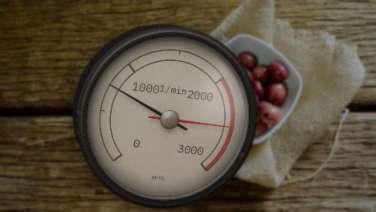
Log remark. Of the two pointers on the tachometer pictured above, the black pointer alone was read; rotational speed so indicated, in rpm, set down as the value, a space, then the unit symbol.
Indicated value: 750 rpm
